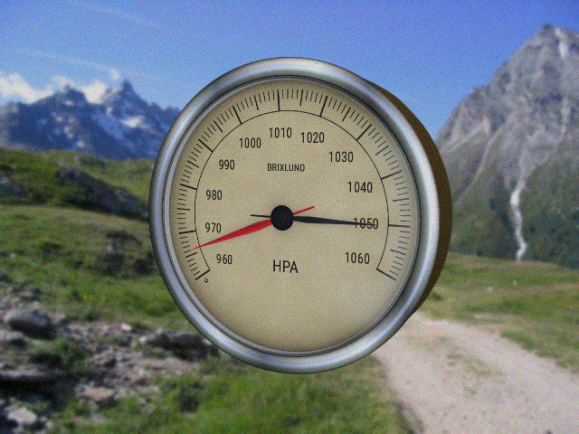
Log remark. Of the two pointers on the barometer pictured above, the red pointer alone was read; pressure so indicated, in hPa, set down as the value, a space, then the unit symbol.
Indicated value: 966 hPa
